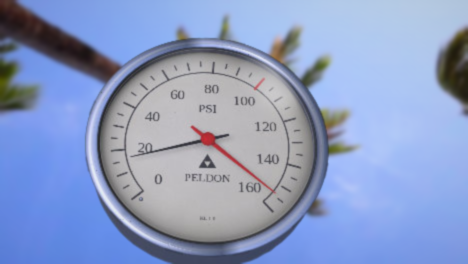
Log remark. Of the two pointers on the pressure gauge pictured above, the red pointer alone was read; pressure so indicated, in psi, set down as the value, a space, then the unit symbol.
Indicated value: 155 psi
